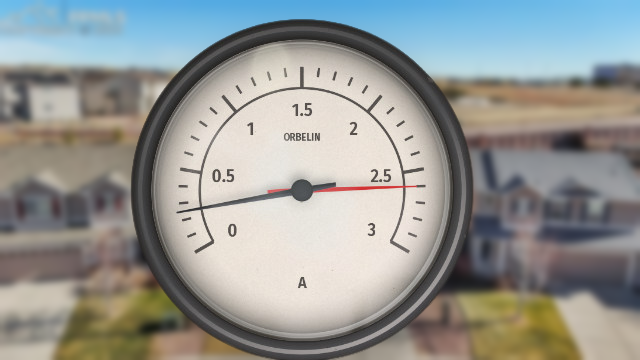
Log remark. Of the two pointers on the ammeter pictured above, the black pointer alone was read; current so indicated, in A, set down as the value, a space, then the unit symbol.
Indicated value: 0.25 A
